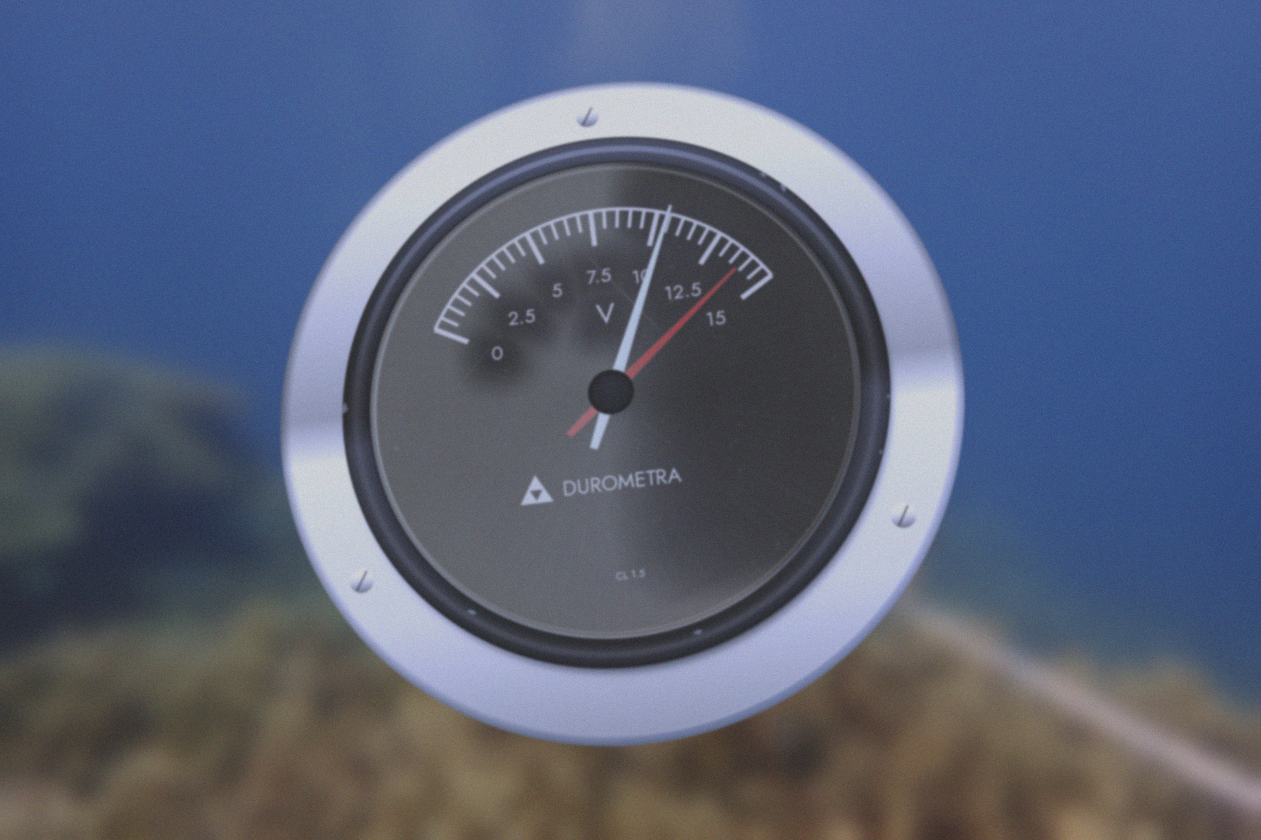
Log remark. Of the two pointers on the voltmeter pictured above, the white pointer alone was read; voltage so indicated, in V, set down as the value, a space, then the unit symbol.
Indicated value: 10.5 V
